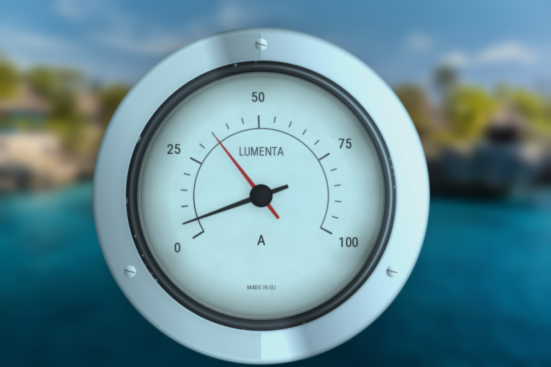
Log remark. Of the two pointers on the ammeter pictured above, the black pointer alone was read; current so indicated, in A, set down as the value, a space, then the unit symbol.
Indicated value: 5 A
